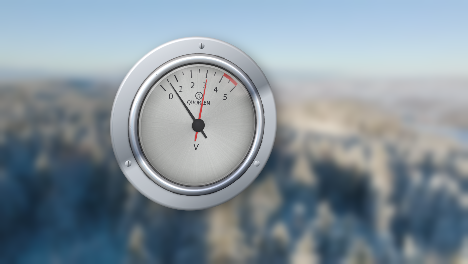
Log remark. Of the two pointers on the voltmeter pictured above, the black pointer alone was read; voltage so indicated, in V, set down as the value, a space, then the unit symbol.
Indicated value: 0.5 V
